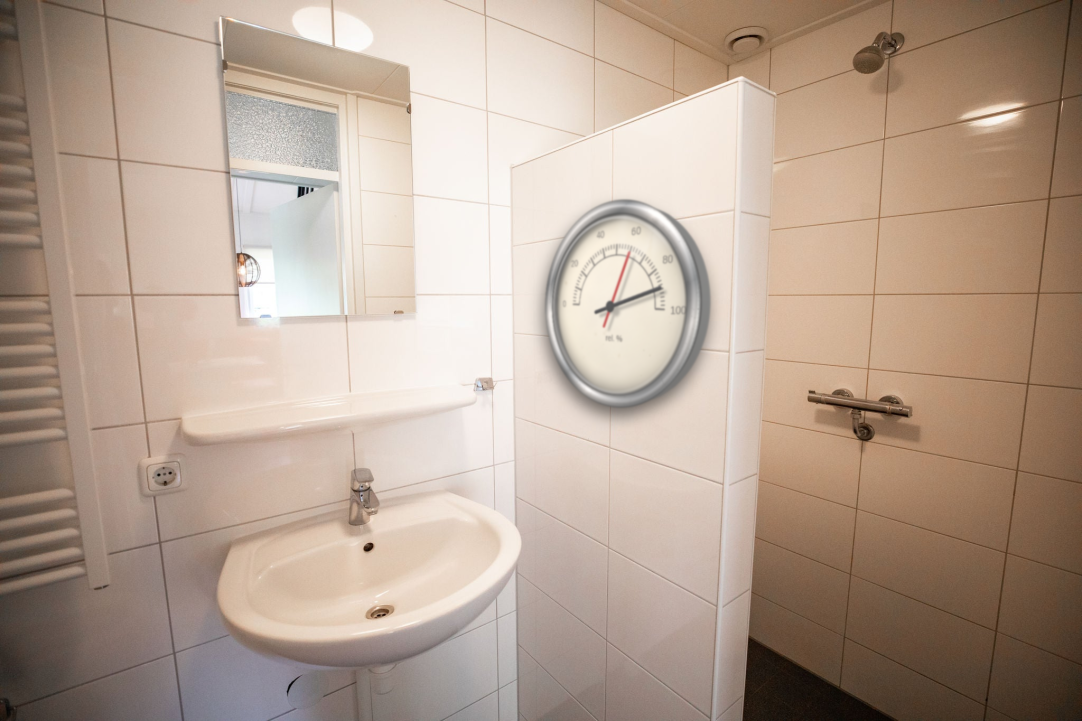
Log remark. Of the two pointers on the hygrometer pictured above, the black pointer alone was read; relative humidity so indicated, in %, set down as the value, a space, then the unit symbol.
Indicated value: 90 %
